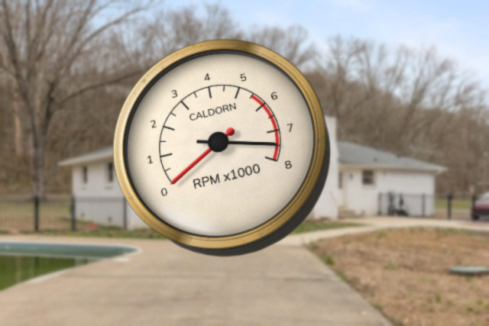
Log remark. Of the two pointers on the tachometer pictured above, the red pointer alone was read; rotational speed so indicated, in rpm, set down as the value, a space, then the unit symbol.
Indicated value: 0 rpm
